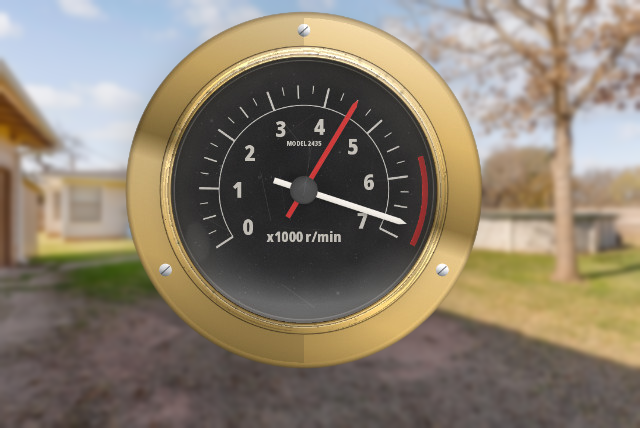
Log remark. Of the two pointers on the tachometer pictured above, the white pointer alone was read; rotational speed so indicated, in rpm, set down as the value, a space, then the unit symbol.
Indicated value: 6750 rpm
